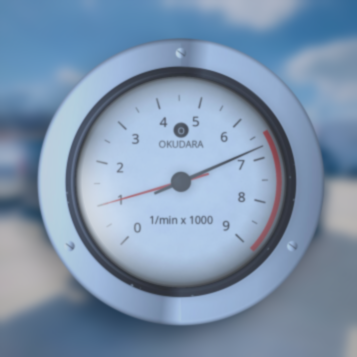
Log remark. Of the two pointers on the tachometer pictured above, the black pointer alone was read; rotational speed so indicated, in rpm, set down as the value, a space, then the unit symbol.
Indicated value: 6750 rpm
